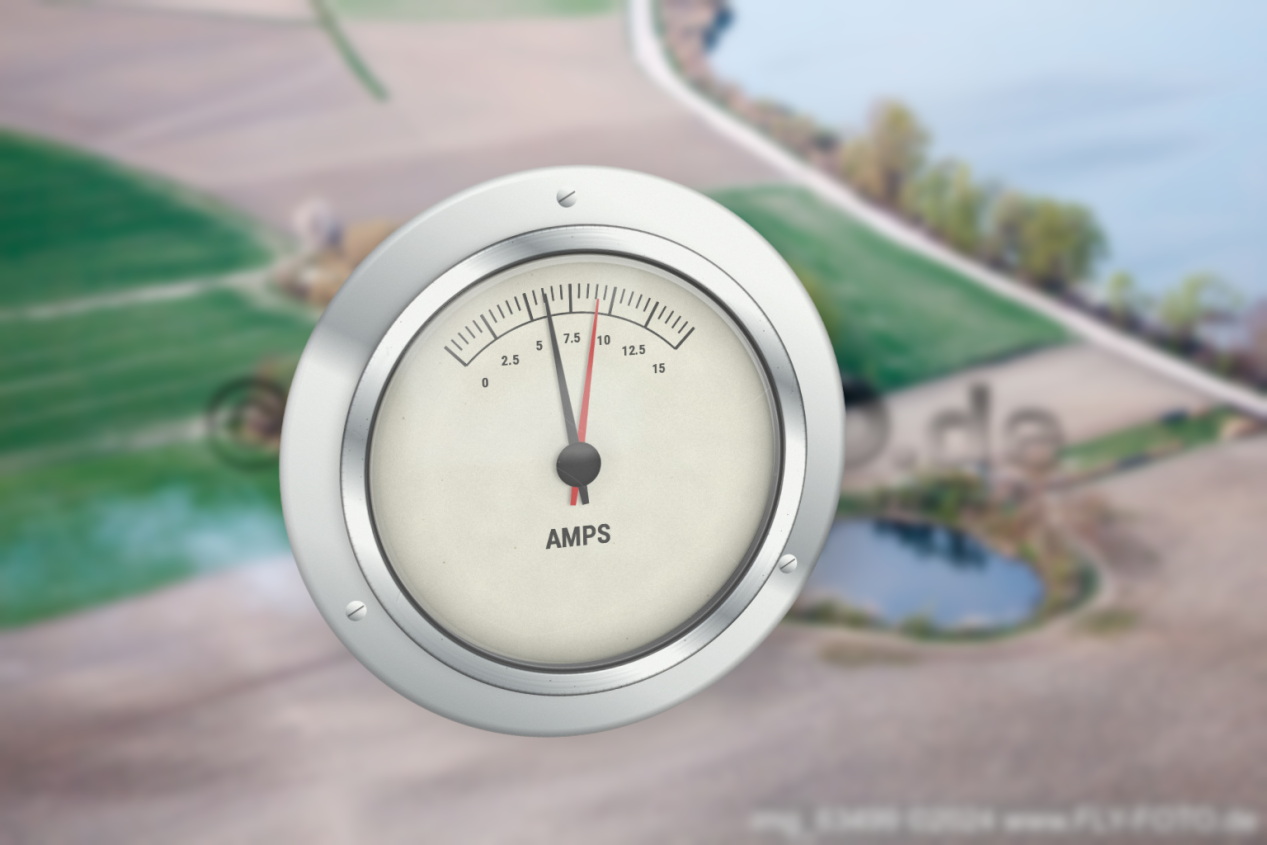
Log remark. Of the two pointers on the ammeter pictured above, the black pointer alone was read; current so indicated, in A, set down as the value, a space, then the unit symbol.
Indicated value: 6 A
